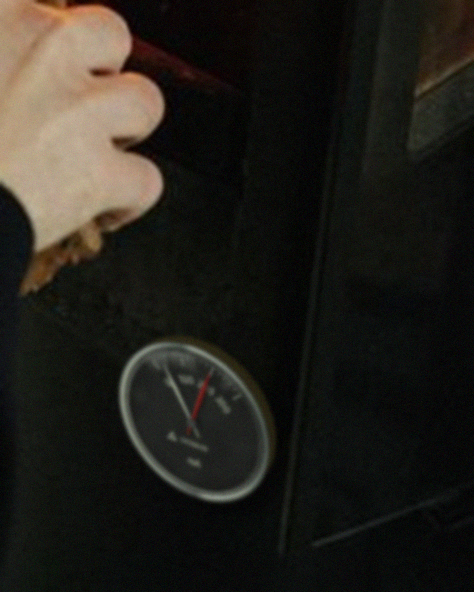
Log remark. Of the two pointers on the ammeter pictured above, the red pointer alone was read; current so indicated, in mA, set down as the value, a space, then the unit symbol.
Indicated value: 200 mA
